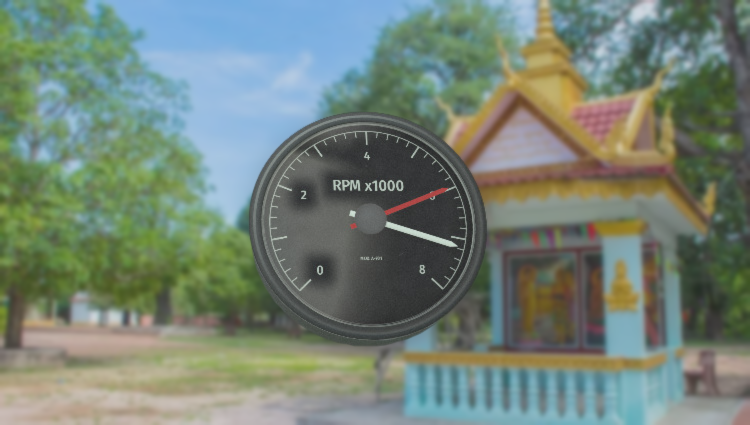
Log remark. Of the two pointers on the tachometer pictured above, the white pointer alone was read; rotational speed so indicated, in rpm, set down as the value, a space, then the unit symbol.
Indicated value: 7200 rpm
